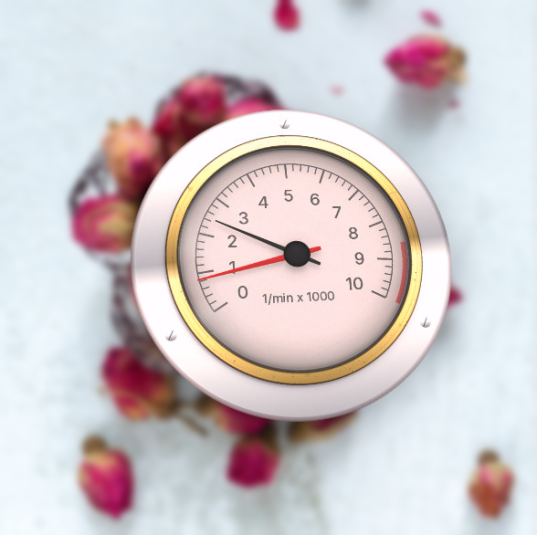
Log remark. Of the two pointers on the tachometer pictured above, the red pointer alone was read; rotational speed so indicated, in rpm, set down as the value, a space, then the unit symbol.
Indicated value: 800 rpm
